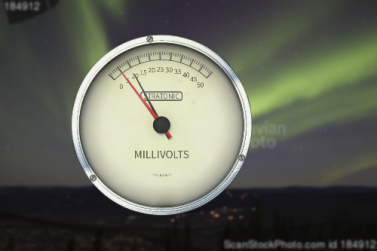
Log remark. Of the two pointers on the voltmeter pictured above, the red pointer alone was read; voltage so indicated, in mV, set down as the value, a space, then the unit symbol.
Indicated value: 5 mV
